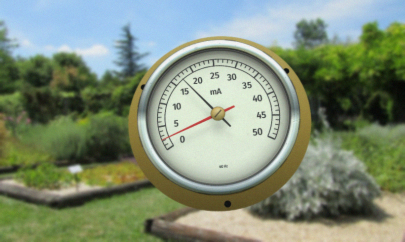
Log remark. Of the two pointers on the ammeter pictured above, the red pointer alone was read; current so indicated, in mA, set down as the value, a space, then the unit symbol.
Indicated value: 2 mA
